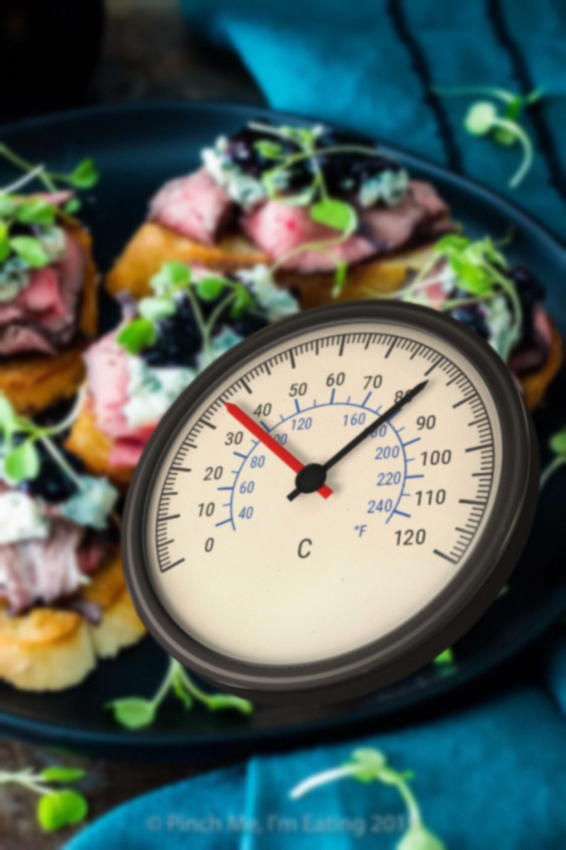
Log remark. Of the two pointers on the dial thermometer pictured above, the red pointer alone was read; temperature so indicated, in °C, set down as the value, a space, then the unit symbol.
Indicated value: 35 °C
